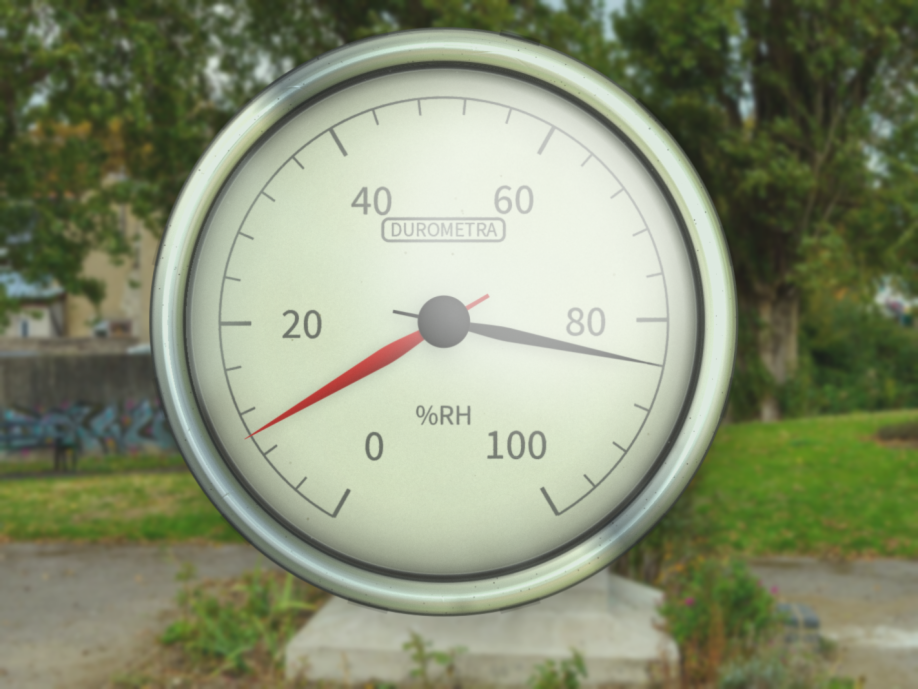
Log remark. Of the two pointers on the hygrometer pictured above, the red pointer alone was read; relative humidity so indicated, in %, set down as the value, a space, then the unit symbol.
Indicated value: 10 %
